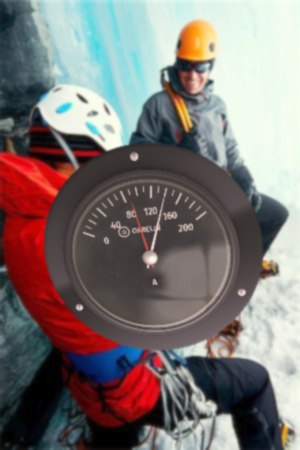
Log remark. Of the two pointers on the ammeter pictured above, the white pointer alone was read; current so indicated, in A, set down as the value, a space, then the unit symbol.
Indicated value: 140 A
